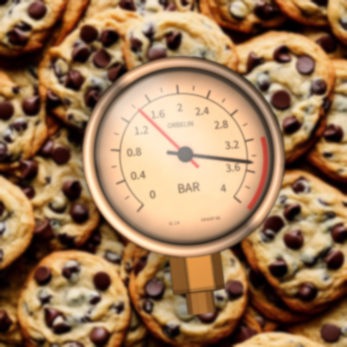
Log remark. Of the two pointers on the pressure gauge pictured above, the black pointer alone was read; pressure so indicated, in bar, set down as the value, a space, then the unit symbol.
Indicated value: 3.5 bar
